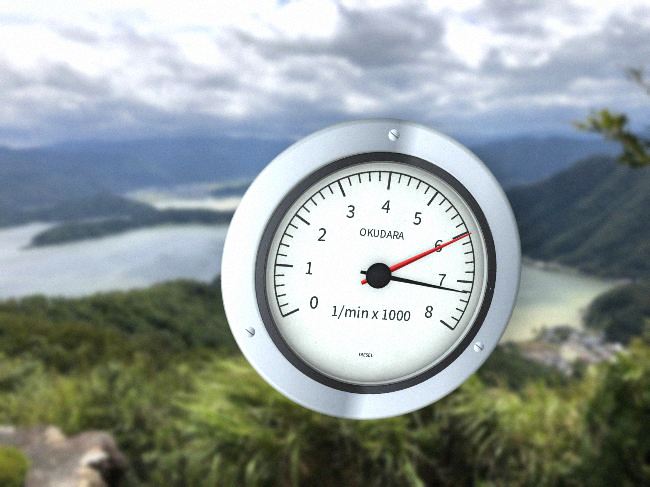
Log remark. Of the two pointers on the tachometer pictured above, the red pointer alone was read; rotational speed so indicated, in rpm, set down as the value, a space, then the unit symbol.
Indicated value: 6000 rpm
